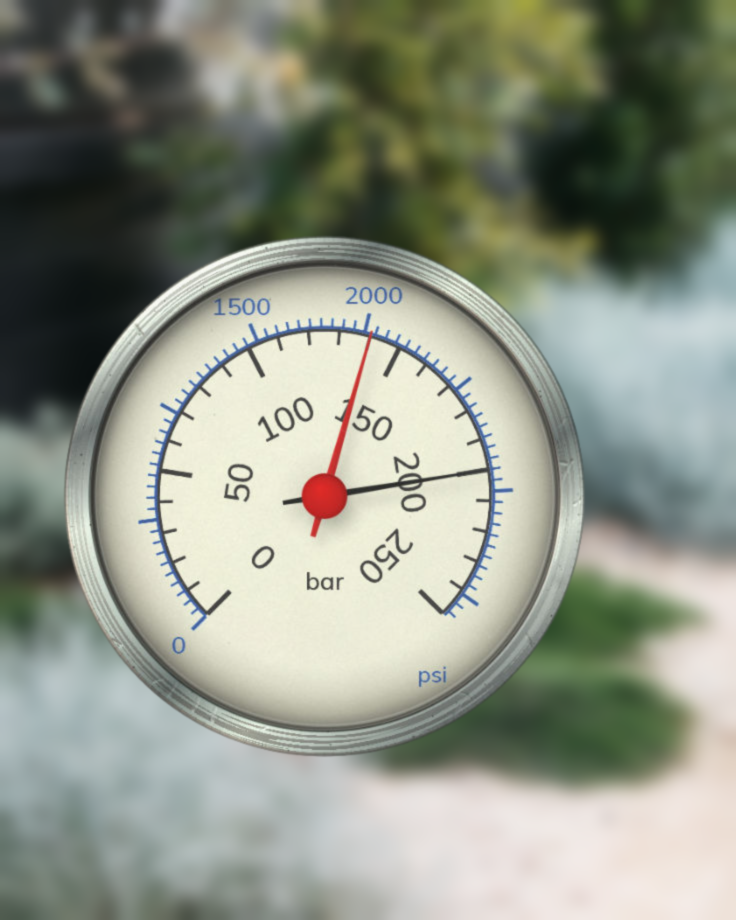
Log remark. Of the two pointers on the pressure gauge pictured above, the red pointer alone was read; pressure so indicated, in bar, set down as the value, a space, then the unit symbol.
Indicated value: 140 bar
